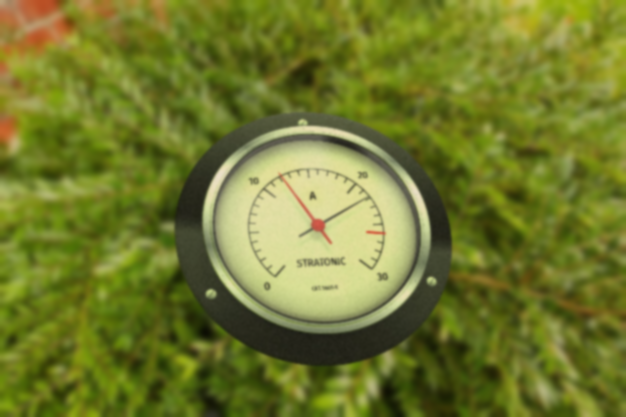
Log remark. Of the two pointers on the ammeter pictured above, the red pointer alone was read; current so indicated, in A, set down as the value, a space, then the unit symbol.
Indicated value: 12 A
